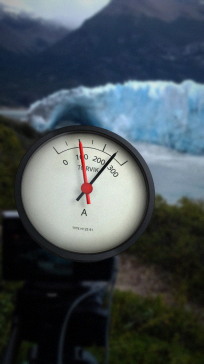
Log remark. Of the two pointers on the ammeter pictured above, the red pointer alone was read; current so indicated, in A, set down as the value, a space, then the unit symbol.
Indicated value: 100 A
